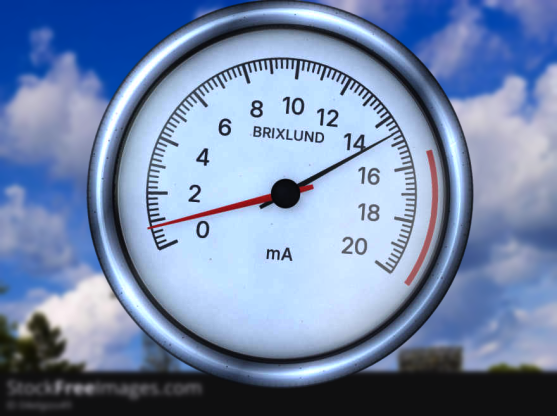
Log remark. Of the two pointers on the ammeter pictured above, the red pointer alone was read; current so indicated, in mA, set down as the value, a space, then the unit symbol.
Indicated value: 0.8 mA
